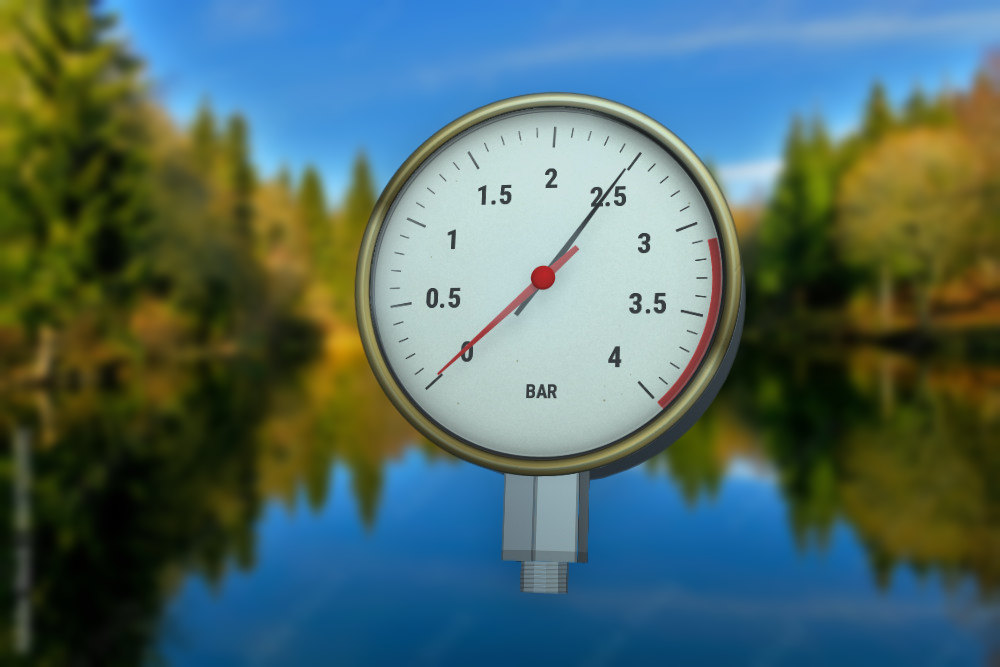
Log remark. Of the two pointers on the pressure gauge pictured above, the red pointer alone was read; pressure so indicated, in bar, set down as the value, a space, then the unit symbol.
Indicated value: 0 bar
